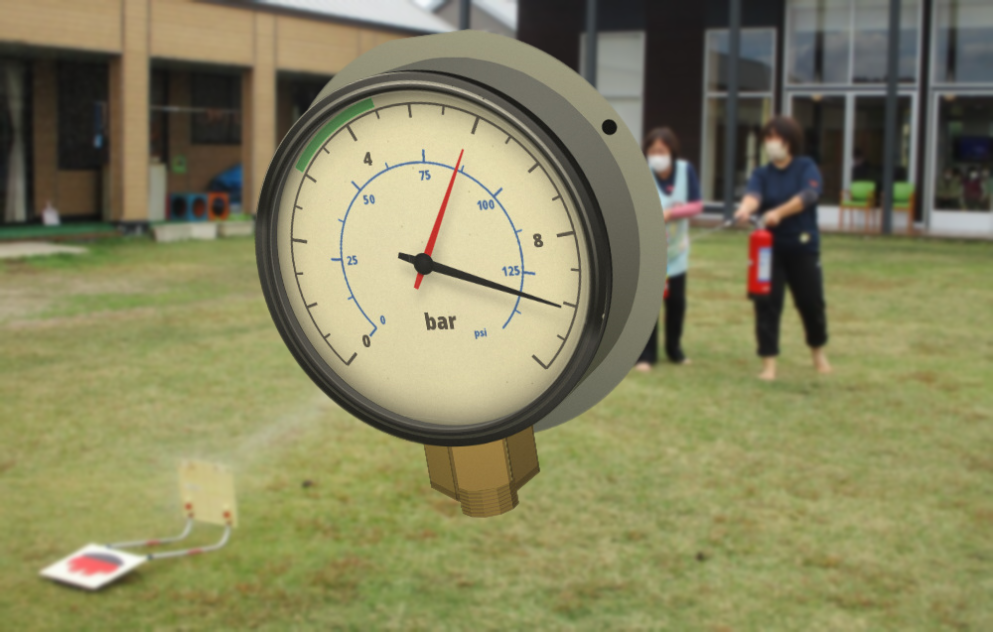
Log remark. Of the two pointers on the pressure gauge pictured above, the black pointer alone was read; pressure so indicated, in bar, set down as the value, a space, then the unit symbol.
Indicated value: 9 bar
